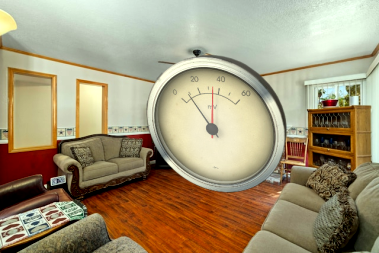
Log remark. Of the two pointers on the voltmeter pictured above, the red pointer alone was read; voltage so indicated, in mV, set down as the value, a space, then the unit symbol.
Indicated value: 35 mV
